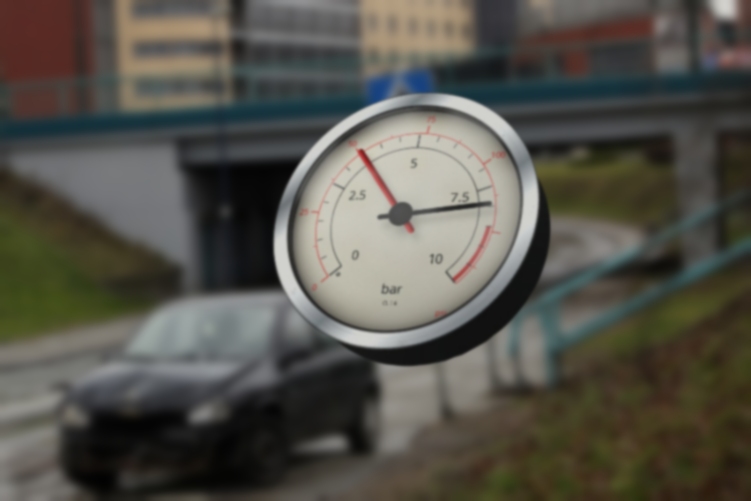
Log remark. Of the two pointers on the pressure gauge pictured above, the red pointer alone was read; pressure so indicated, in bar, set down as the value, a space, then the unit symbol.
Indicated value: 3.5 bar
